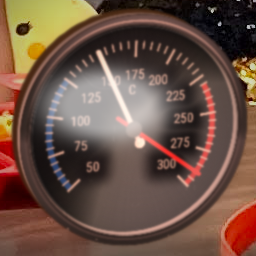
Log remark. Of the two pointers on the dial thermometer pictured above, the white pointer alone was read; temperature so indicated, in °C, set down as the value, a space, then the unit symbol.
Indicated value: 150 °C
